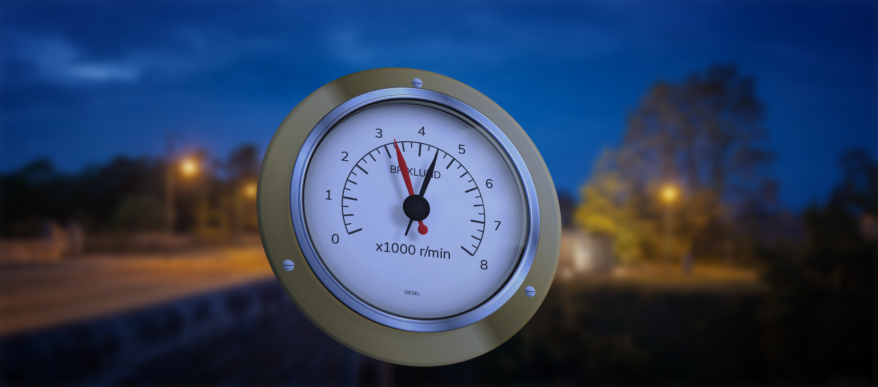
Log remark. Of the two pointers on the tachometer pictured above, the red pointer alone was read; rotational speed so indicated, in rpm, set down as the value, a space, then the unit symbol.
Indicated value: 3250 rpm
